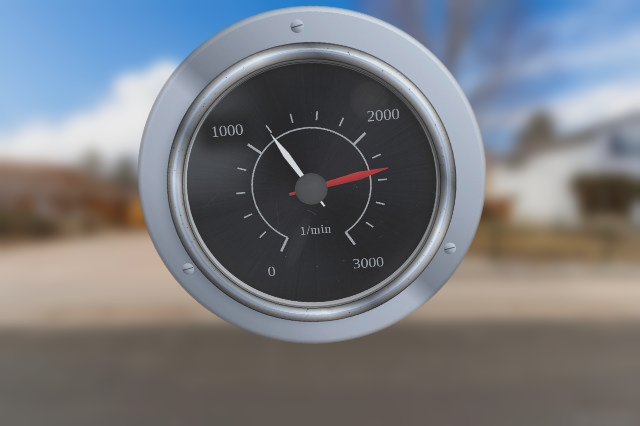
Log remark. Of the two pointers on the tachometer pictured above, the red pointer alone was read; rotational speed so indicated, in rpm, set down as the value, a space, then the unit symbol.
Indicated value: 2300 rpm
